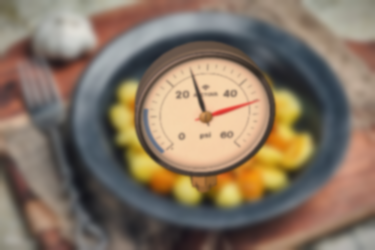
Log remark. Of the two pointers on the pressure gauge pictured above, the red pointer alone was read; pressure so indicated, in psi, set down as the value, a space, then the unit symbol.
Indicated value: 46 psi
